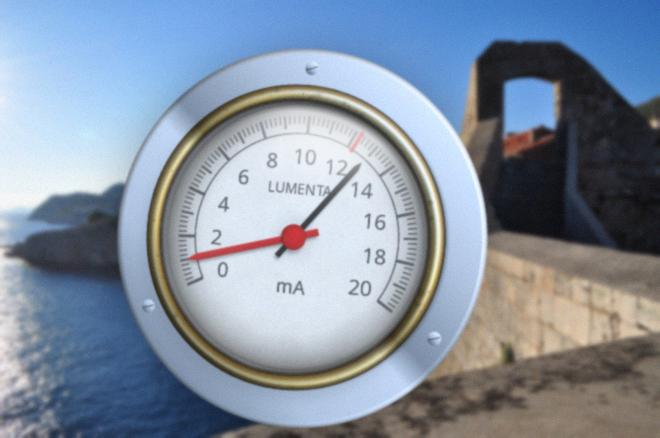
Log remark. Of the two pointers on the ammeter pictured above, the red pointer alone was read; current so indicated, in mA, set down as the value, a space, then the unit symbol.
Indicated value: 1 mA
